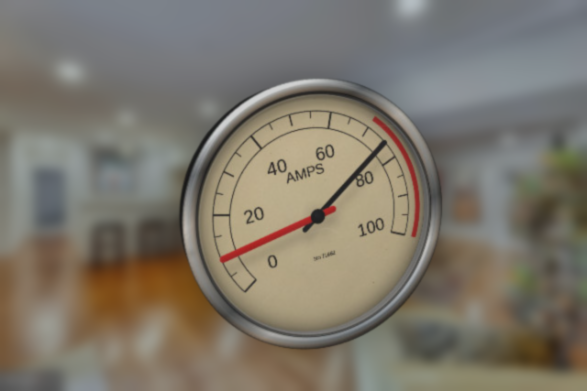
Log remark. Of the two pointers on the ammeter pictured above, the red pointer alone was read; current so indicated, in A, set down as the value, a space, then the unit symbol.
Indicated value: 10 A
